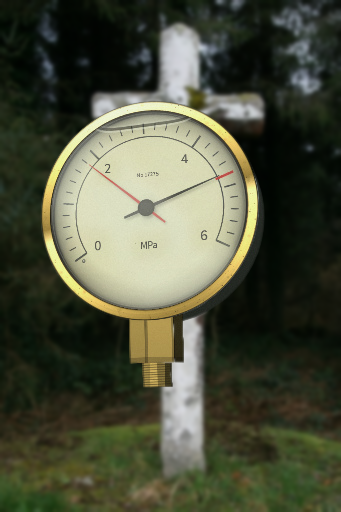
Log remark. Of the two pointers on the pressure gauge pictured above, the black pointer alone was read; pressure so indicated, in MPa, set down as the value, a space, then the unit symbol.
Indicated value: 4.8 MPa
